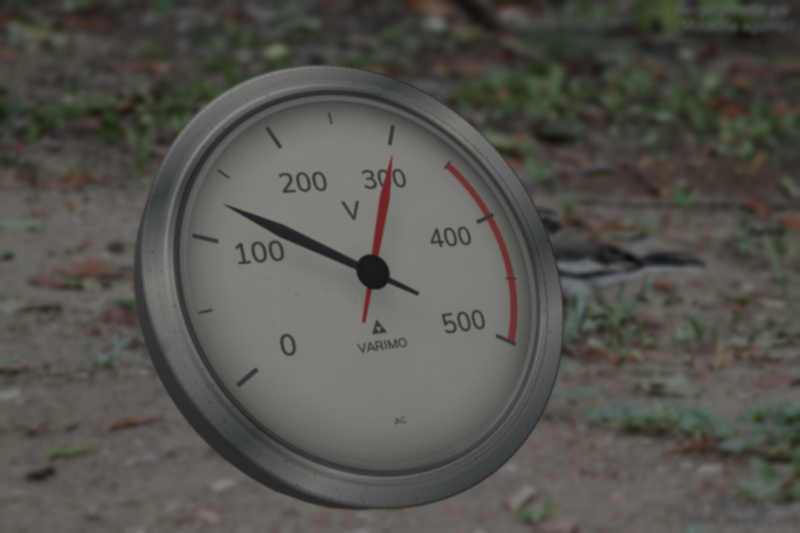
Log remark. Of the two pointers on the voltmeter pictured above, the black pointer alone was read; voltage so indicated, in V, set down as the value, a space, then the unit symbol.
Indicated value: 125 V
